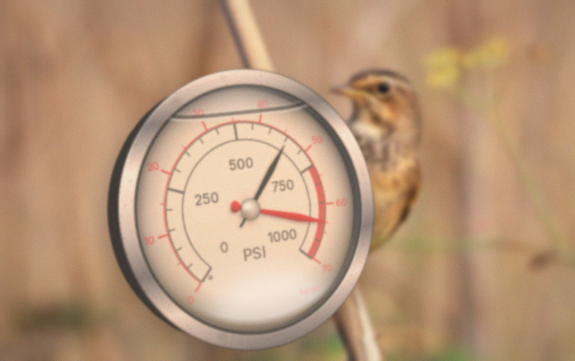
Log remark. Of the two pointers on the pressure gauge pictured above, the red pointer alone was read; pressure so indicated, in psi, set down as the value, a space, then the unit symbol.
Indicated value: 900 psi
